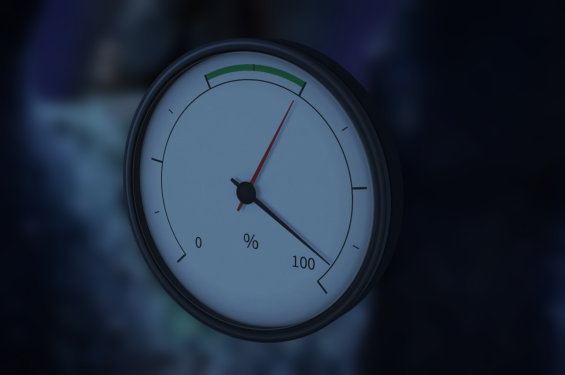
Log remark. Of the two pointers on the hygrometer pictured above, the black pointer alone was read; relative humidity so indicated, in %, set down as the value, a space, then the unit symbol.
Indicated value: 95 %
